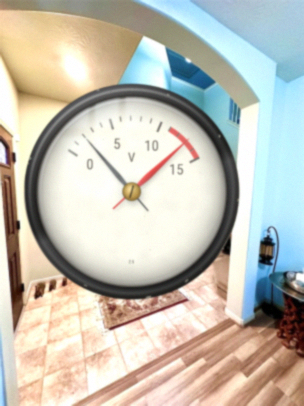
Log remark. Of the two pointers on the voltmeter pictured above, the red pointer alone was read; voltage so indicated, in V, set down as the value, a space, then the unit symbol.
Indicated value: 13 V
